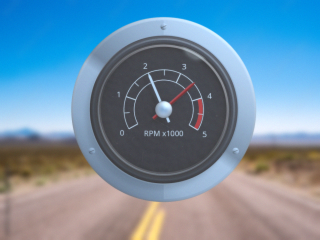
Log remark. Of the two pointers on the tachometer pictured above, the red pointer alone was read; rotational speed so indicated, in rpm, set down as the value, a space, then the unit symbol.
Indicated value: 3500 rpm
